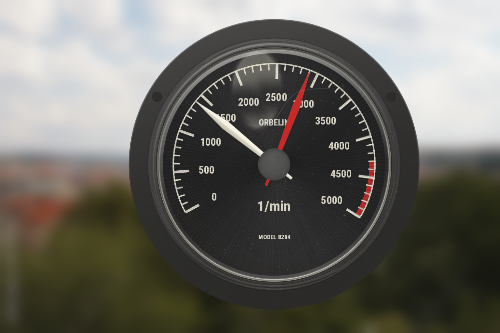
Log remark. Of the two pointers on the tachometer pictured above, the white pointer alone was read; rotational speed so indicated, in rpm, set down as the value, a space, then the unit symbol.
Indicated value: 1400 rpm
